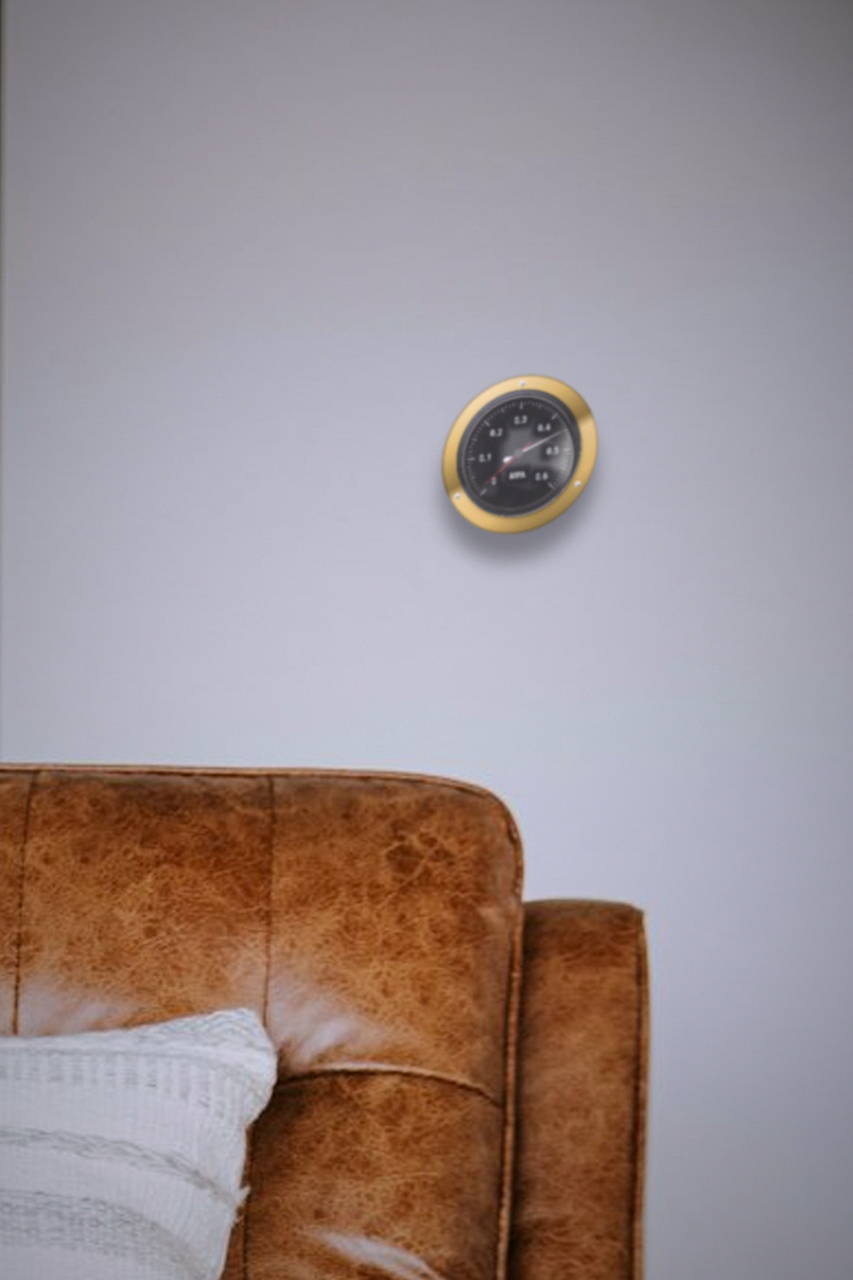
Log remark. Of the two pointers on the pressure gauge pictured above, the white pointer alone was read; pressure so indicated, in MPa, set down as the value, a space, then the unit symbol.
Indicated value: 0.45 MPa
